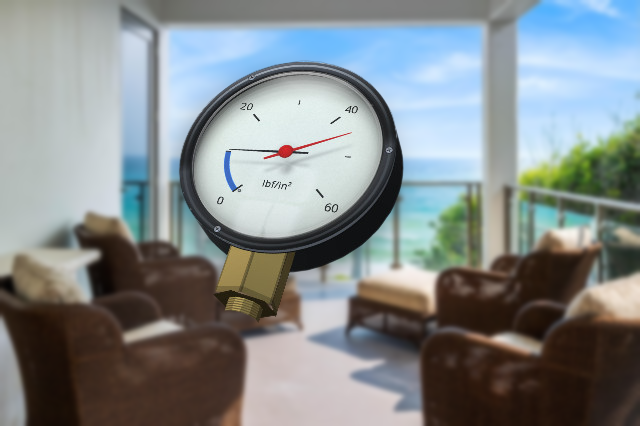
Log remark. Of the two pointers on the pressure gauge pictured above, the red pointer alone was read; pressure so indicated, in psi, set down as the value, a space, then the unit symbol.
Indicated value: 45 psi
